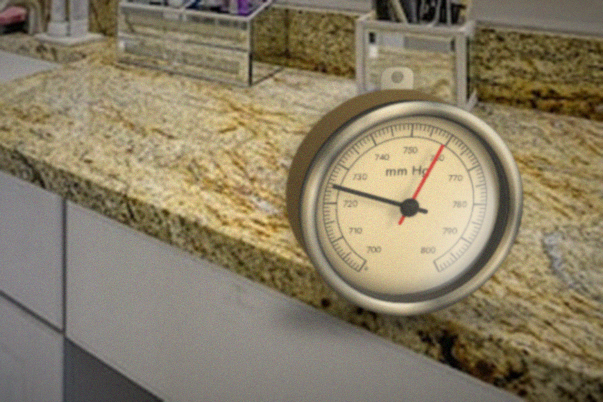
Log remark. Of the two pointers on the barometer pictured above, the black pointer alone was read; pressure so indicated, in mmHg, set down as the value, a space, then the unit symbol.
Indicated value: 725 mmHg
